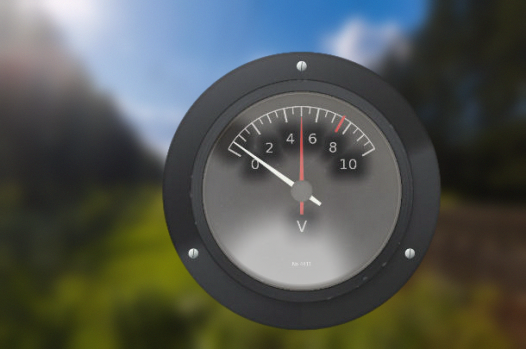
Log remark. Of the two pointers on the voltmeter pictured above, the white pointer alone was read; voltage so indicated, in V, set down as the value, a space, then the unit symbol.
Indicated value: 0.5 V
